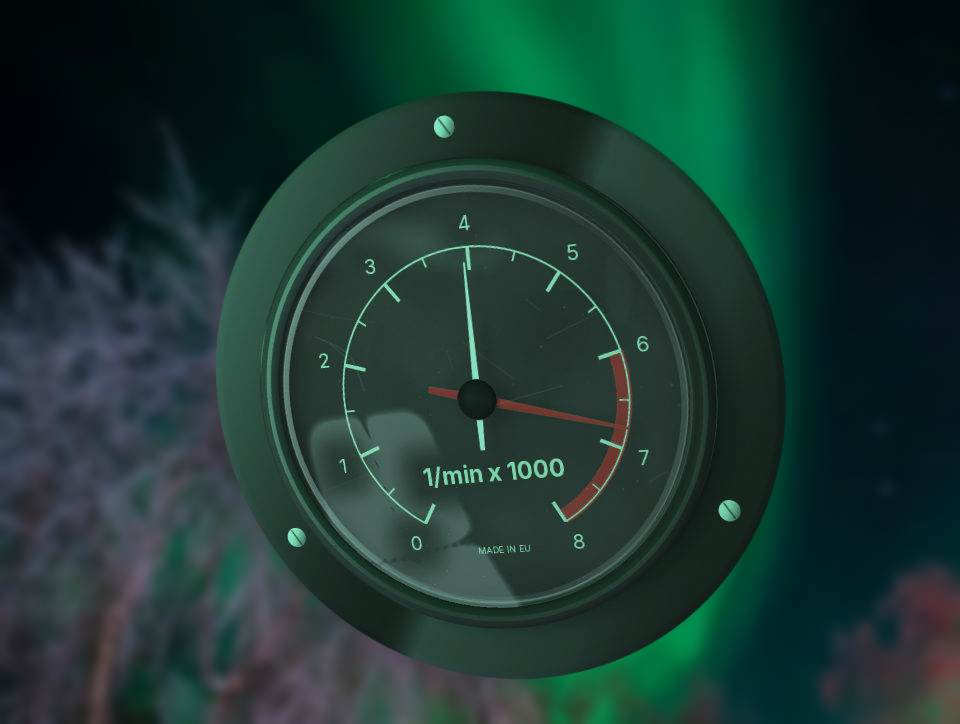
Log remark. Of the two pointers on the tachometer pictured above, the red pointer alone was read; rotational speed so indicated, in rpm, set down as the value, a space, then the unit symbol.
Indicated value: 6750 rpm
